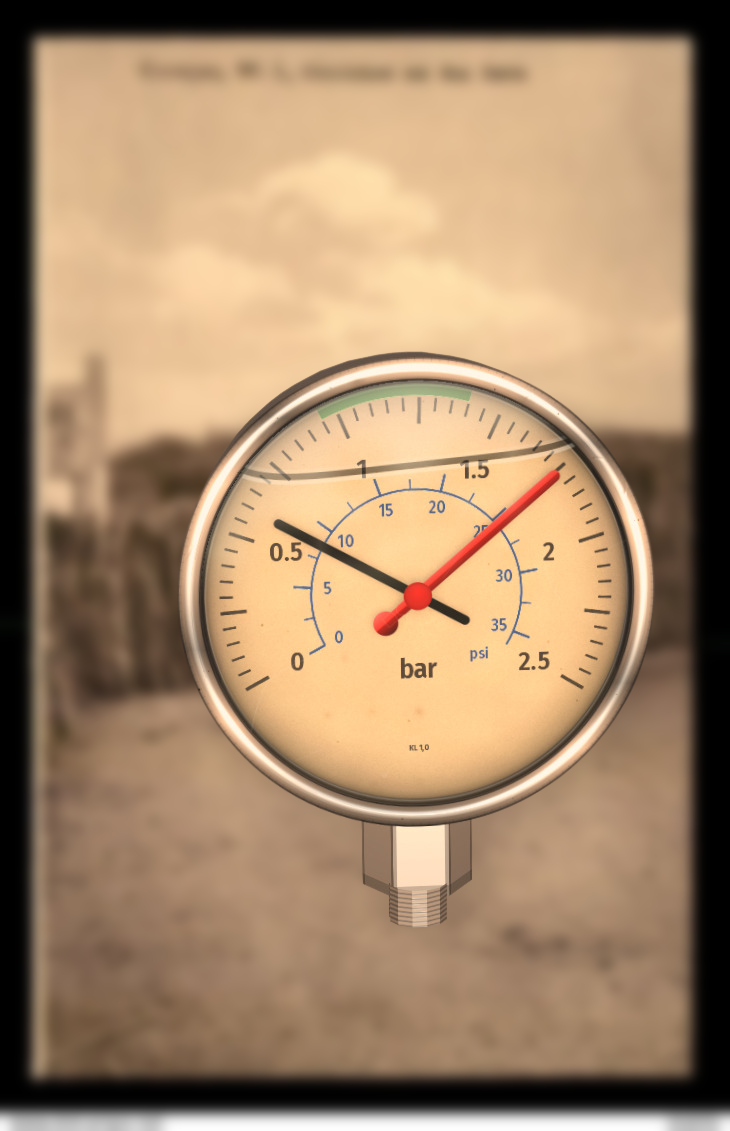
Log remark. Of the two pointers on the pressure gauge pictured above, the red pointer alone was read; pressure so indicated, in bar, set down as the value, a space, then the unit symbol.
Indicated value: 1.75 bar
